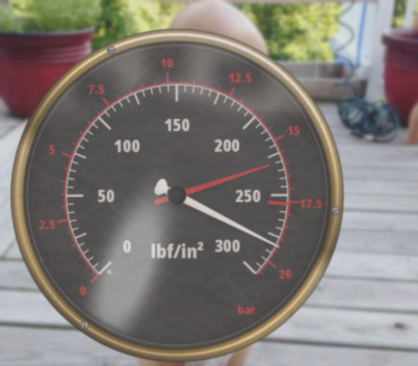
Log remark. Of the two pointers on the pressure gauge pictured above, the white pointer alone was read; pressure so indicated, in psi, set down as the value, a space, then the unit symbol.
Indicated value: 280 psi
